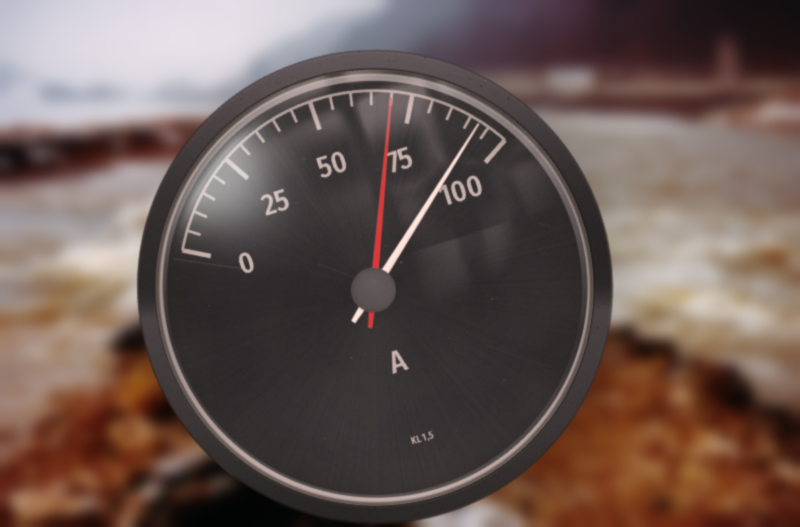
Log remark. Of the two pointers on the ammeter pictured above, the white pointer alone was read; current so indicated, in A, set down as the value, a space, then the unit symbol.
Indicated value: 92.5 A
